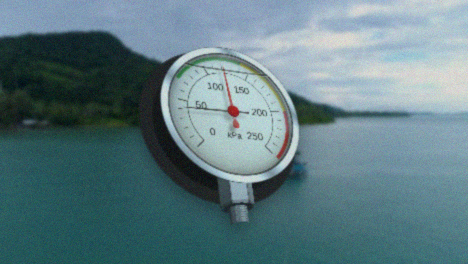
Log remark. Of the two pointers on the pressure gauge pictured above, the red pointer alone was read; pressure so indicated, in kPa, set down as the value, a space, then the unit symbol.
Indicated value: 120 kPa
